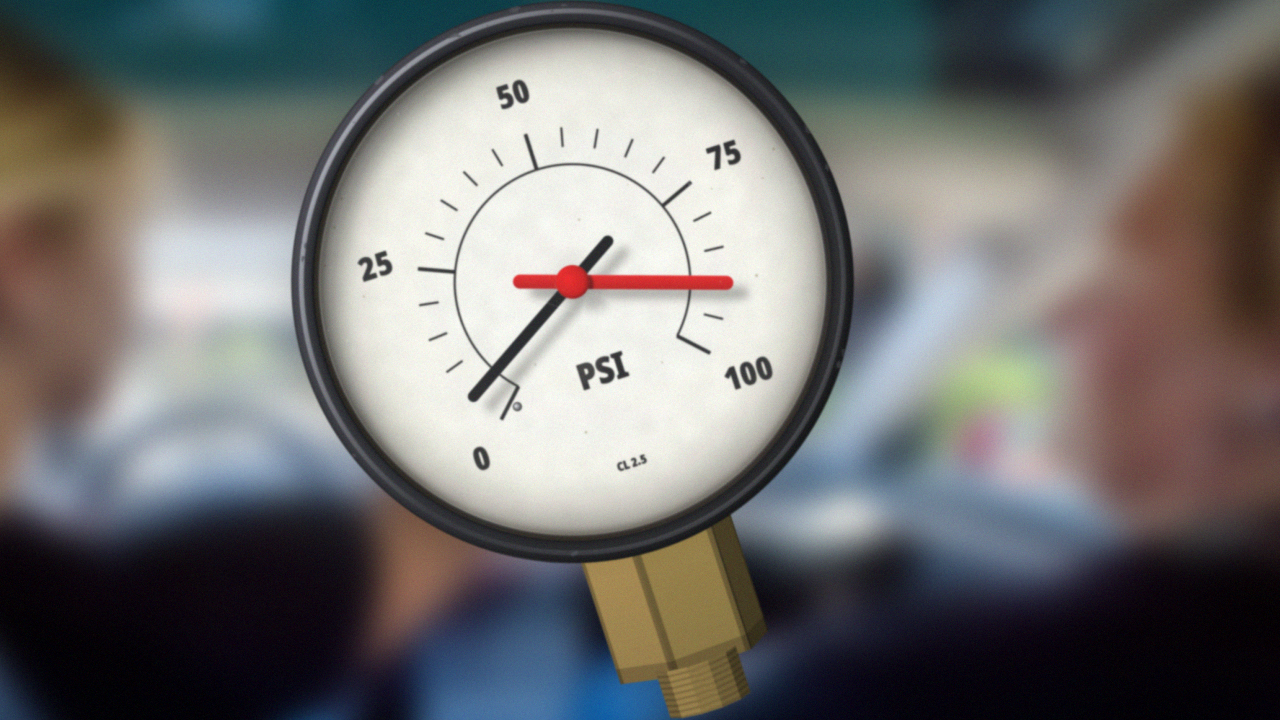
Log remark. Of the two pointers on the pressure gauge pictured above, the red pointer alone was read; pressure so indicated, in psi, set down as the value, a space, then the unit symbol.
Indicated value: 90 psi
